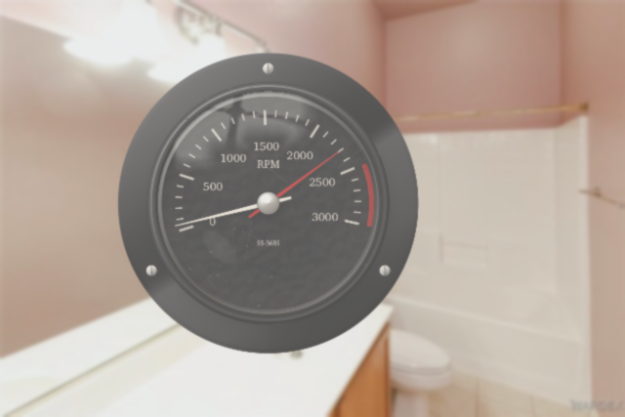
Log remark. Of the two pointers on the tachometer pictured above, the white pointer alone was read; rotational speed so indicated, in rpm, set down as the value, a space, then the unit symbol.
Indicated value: 50 rpm
